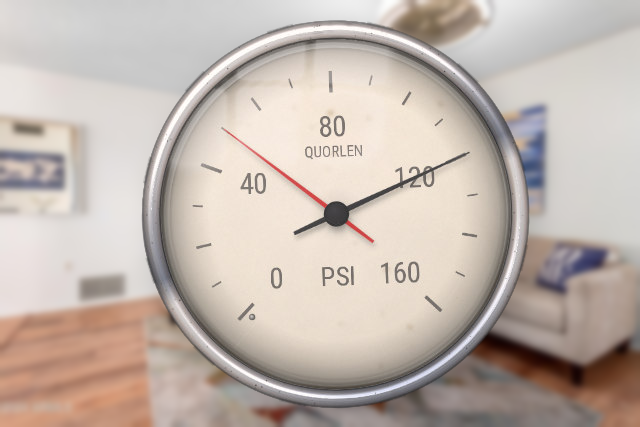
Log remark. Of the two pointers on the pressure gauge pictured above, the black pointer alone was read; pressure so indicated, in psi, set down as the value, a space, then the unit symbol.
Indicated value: 120 psi
